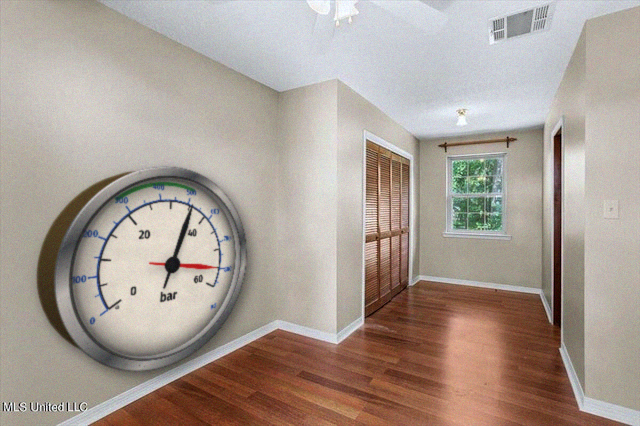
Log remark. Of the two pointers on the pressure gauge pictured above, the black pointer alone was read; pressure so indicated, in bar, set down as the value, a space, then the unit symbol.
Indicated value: 35 bar
